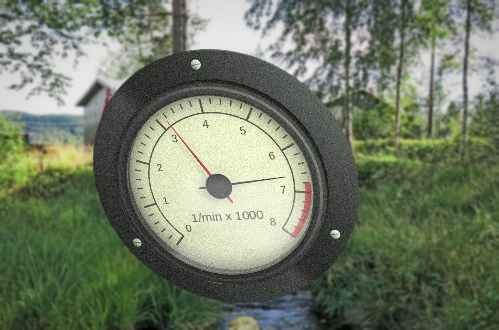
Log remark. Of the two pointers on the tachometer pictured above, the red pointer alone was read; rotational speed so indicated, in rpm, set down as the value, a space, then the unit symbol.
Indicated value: 3200 rpm
